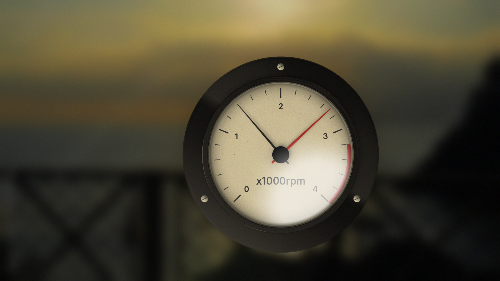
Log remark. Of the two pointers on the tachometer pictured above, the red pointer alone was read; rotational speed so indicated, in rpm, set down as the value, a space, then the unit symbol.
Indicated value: 2700 rpm
